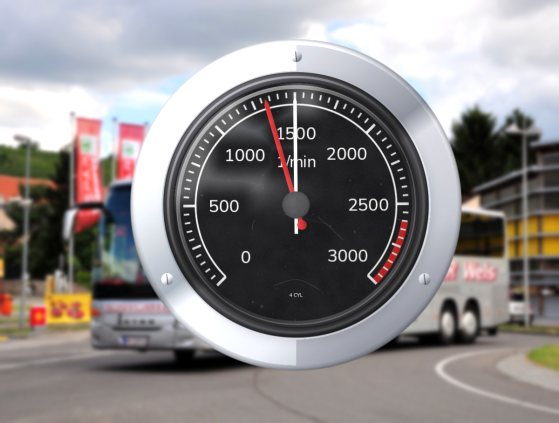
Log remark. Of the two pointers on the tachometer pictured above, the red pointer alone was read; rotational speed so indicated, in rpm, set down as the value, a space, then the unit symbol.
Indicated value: 1325 rpm
